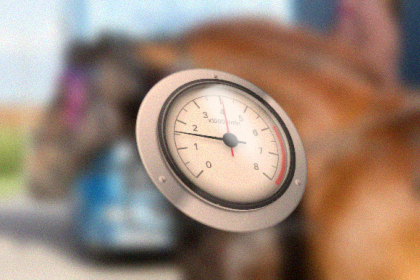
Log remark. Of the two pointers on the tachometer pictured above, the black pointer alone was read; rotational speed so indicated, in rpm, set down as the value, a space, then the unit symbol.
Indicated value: 1500 rpm
